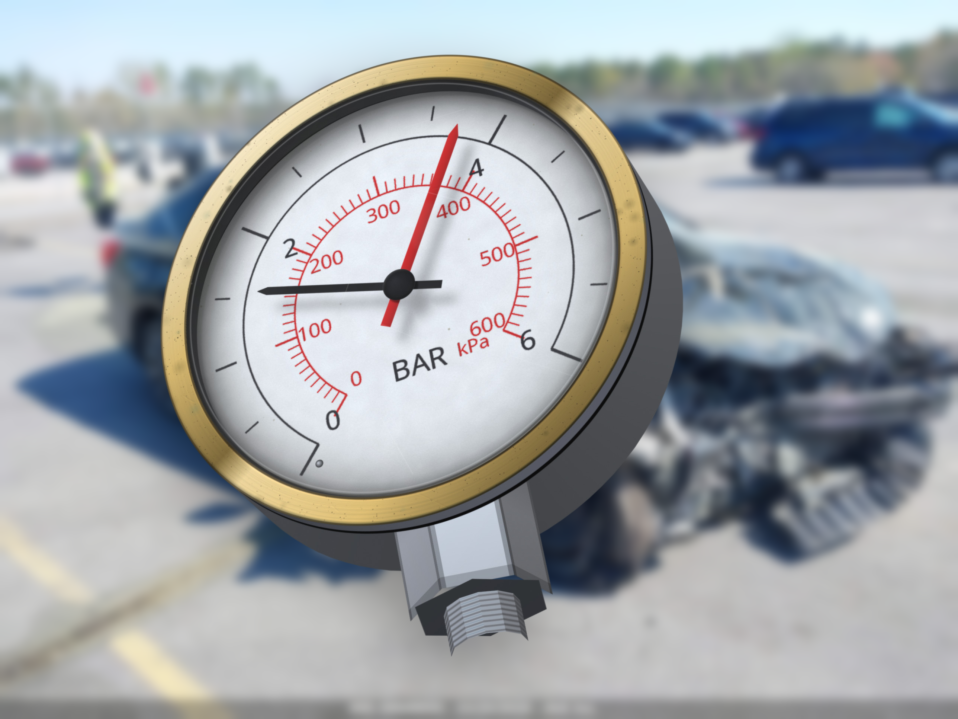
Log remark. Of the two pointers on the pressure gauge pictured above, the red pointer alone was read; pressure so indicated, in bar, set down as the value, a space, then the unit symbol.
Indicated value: 3.75 bar
